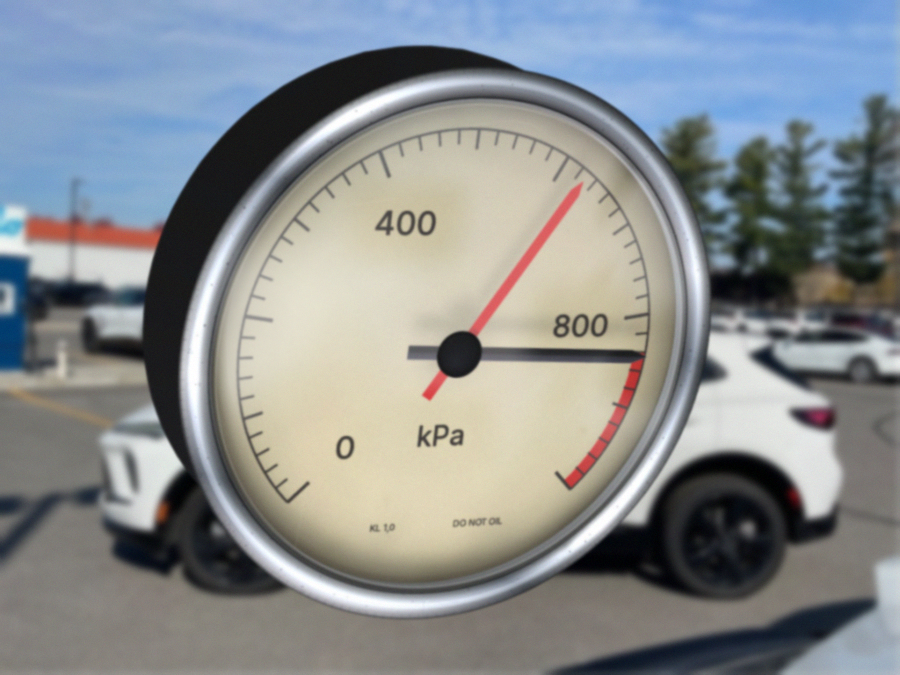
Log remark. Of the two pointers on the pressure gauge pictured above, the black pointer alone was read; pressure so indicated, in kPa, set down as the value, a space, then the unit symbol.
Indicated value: 840 kPa
